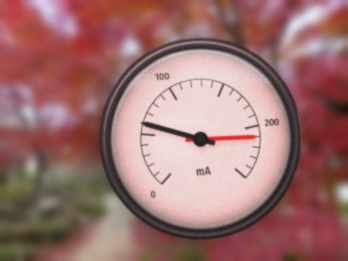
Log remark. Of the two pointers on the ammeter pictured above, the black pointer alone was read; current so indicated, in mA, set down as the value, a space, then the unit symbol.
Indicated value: 60 mA
